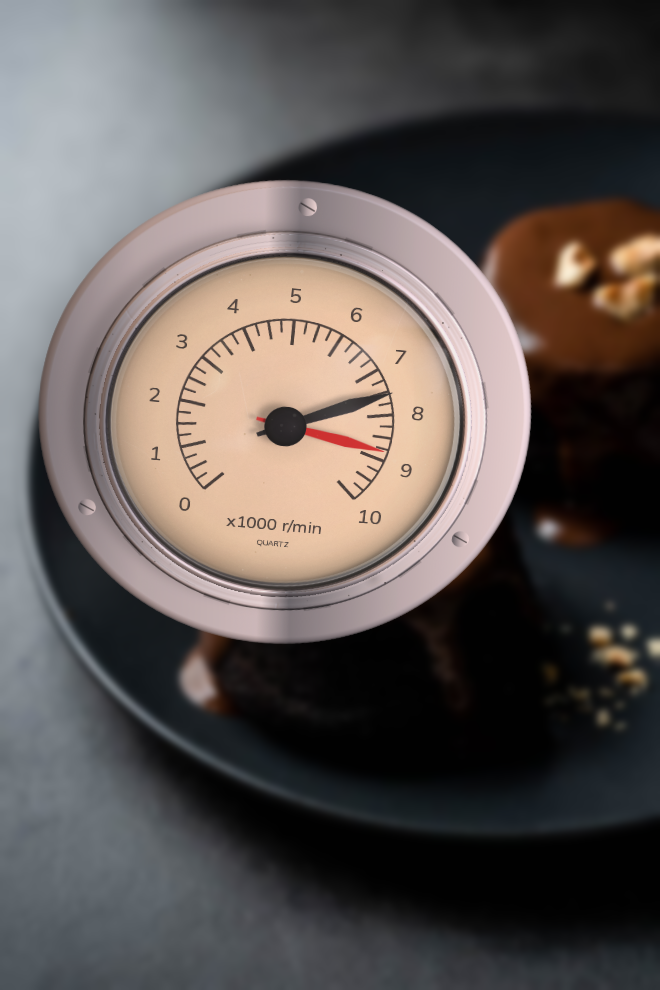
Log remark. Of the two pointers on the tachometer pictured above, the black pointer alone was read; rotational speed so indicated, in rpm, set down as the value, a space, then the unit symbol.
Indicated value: 7500 rpm
